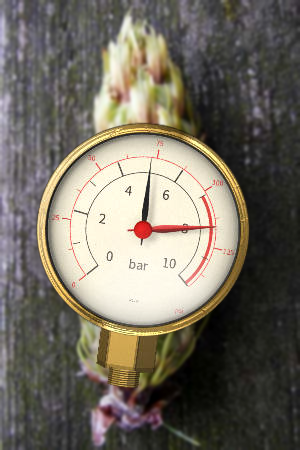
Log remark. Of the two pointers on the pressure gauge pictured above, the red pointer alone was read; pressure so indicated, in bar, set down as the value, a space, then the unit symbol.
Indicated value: 8 bar
